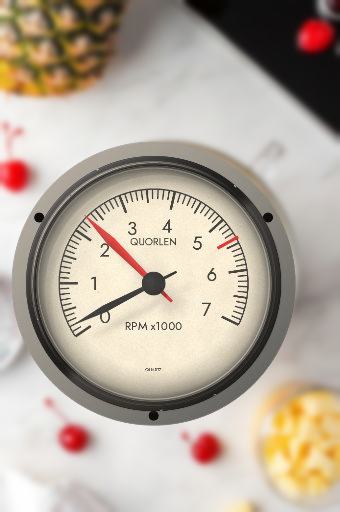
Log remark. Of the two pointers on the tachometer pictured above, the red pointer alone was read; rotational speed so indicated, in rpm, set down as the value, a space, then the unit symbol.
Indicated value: 2300 rpm
